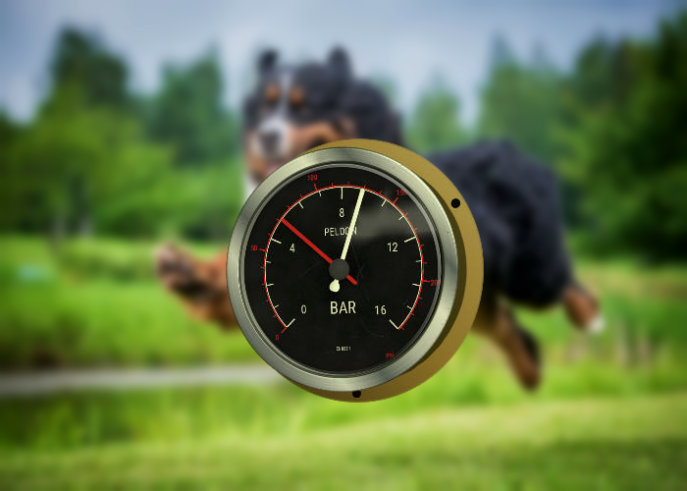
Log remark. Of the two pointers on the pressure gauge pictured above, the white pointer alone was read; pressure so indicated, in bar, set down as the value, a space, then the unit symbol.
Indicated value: 9 bar
